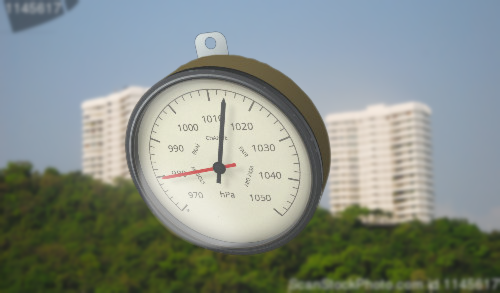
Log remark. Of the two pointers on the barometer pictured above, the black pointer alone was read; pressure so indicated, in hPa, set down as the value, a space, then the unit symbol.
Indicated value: 1014 hPa
